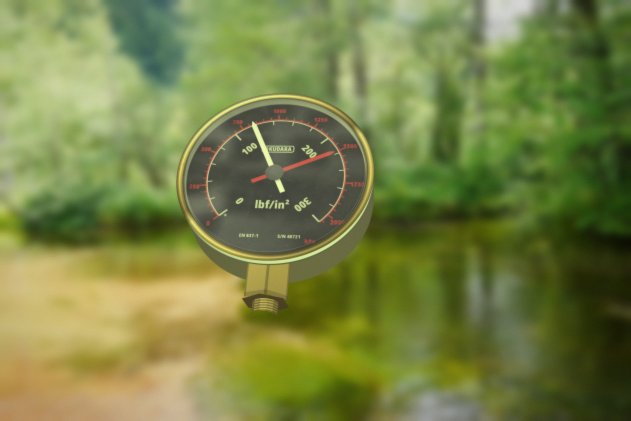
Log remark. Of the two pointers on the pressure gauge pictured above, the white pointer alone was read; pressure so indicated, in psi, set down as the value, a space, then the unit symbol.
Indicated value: 120 psi
